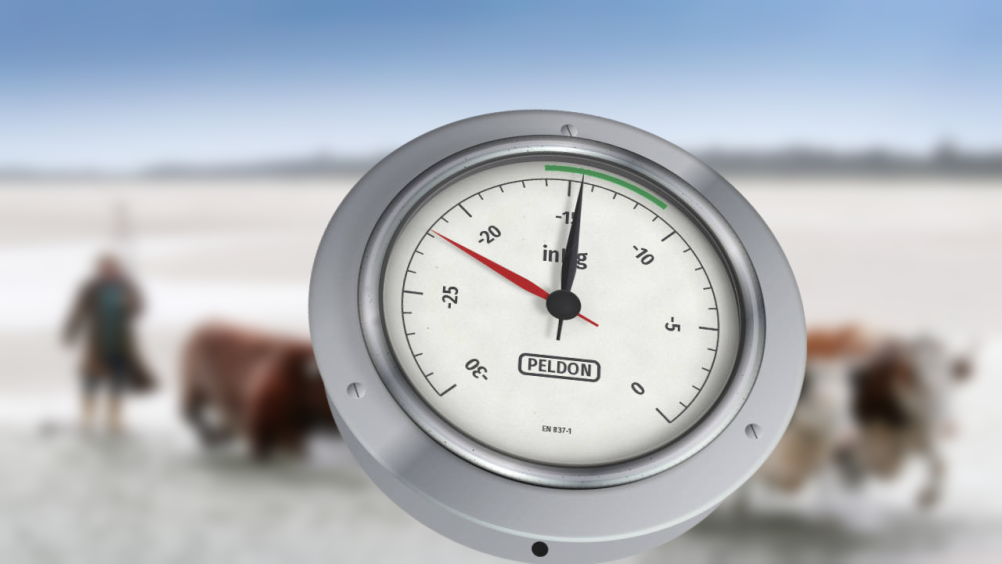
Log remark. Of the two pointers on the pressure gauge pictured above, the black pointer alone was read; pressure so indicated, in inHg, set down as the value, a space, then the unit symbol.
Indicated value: -14.5 inHg
